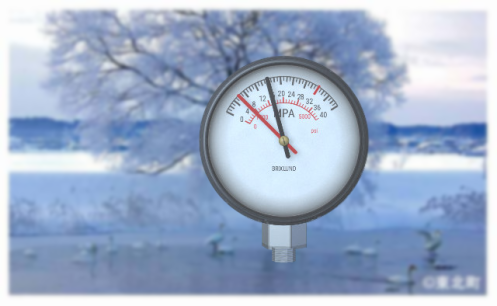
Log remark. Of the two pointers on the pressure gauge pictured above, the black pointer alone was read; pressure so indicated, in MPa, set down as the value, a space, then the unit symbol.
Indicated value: 16 MPa
